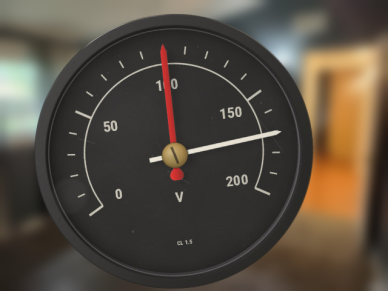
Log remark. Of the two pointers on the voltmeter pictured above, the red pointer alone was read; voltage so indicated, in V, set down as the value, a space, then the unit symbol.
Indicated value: 100 V
